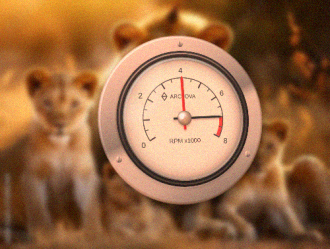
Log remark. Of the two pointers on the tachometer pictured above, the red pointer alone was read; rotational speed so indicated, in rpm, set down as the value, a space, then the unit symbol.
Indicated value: 4000 rpm
